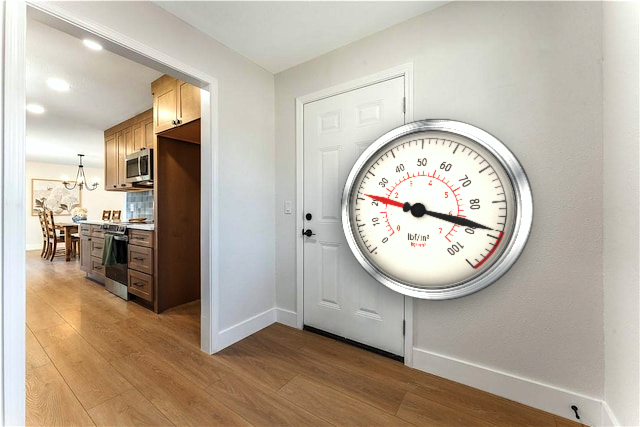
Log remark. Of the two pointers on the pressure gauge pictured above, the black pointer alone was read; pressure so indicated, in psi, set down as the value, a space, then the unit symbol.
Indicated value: 88 psi
